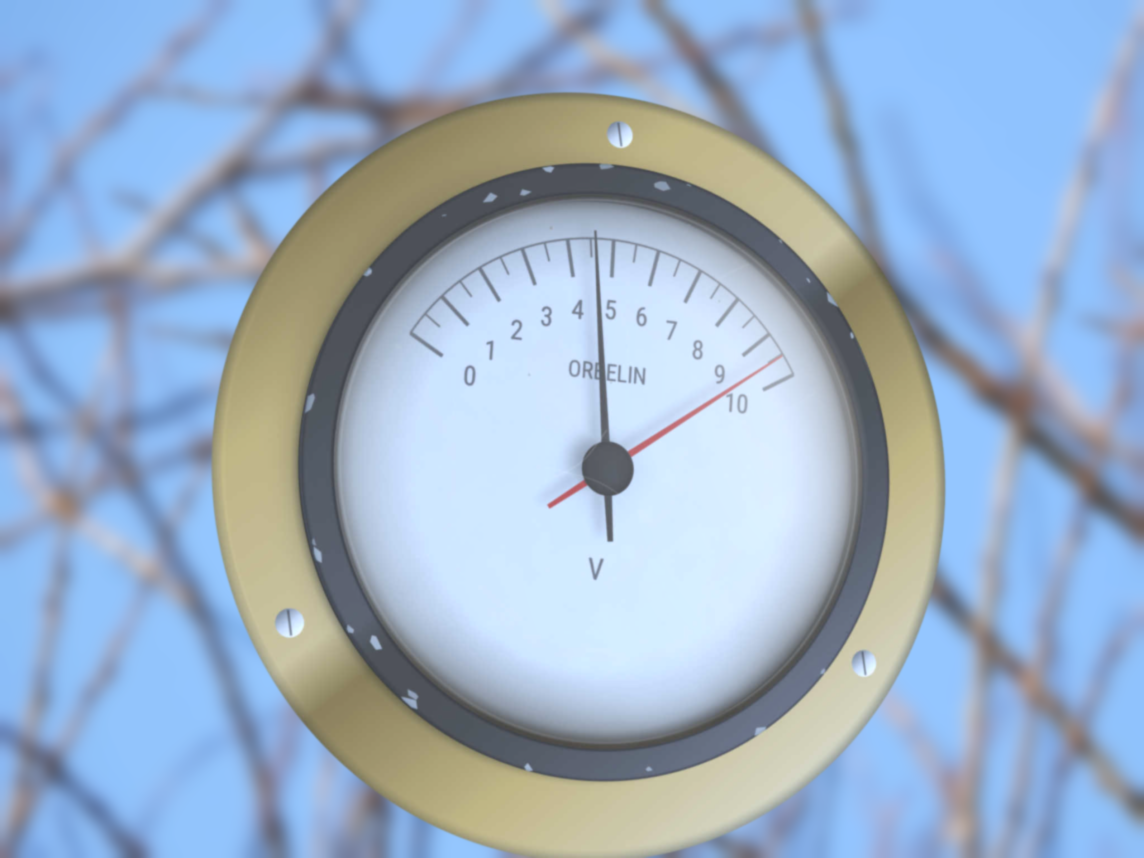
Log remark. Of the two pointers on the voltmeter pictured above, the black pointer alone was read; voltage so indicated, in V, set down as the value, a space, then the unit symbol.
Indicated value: 4.5 V
